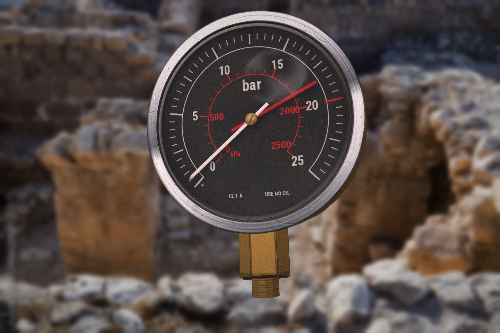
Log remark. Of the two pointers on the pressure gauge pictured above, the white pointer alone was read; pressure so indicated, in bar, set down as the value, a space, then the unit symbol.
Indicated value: 0.5 bar
